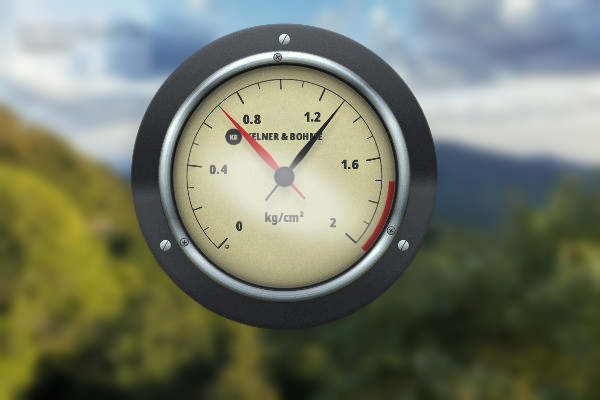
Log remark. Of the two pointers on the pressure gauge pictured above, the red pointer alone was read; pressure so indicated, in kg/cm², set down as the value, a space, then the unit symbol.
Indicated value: 0.7 kg/cm²
